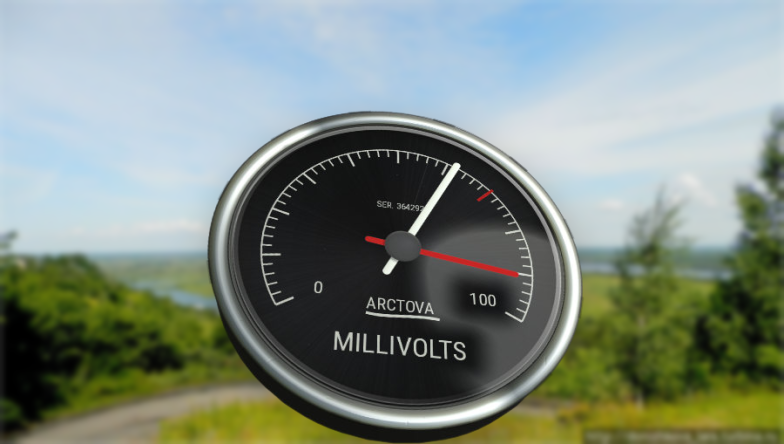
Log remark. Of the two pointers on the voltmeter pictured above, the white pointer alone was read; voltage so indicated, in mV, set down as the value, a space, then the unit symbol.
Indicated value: 62 mV
